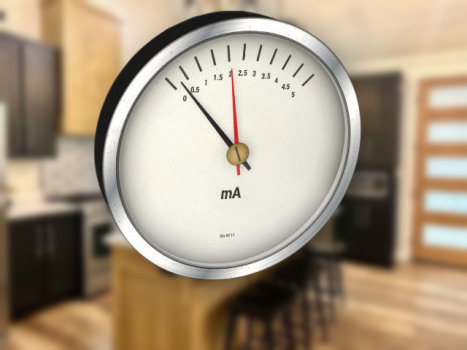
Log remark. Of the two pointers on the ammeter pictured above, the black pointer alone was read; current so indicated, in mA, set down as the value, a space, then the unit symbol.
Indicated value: 0.25 mA
